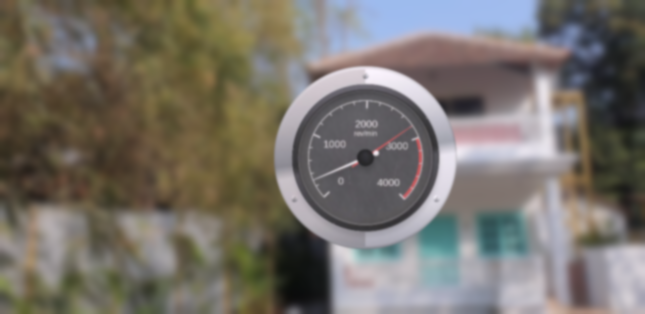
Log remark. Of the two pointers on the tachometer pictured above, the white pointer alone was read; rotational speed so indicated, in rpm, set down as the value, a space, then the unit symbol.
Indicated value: 300 rpm
